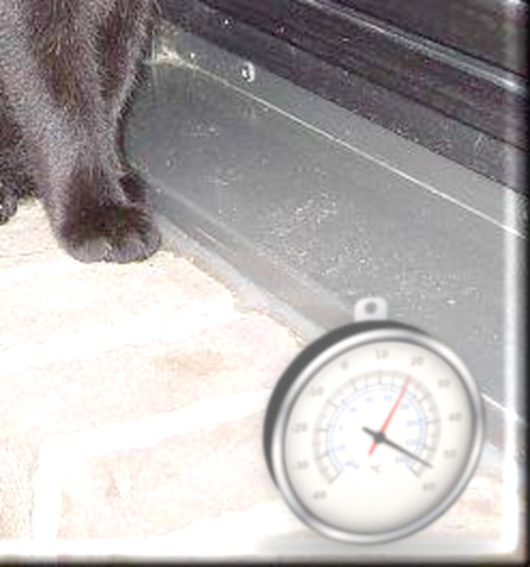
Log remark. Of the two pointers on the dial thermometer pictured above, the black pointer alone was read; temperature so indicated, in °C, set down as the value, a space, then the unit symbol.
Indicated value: 55 °C
